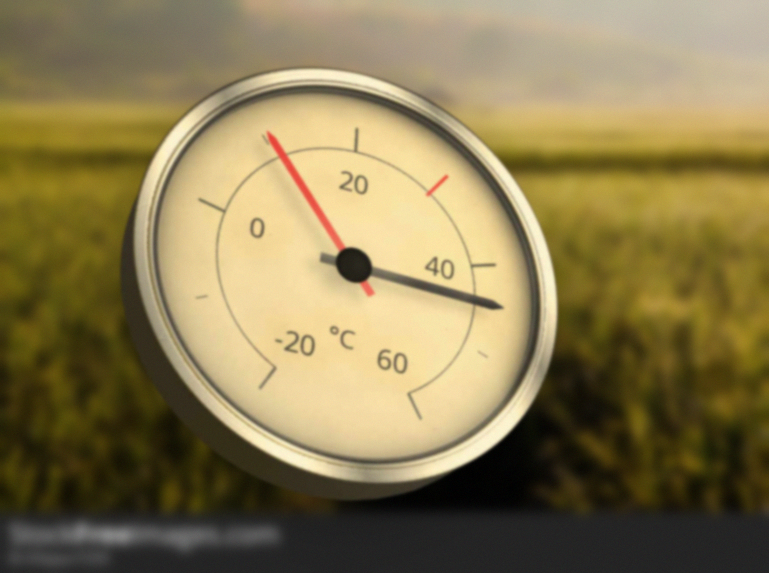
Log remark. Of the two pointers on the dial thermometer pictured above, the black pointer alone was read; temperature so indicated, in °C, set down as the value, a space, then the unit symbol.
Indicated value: 45 °C
